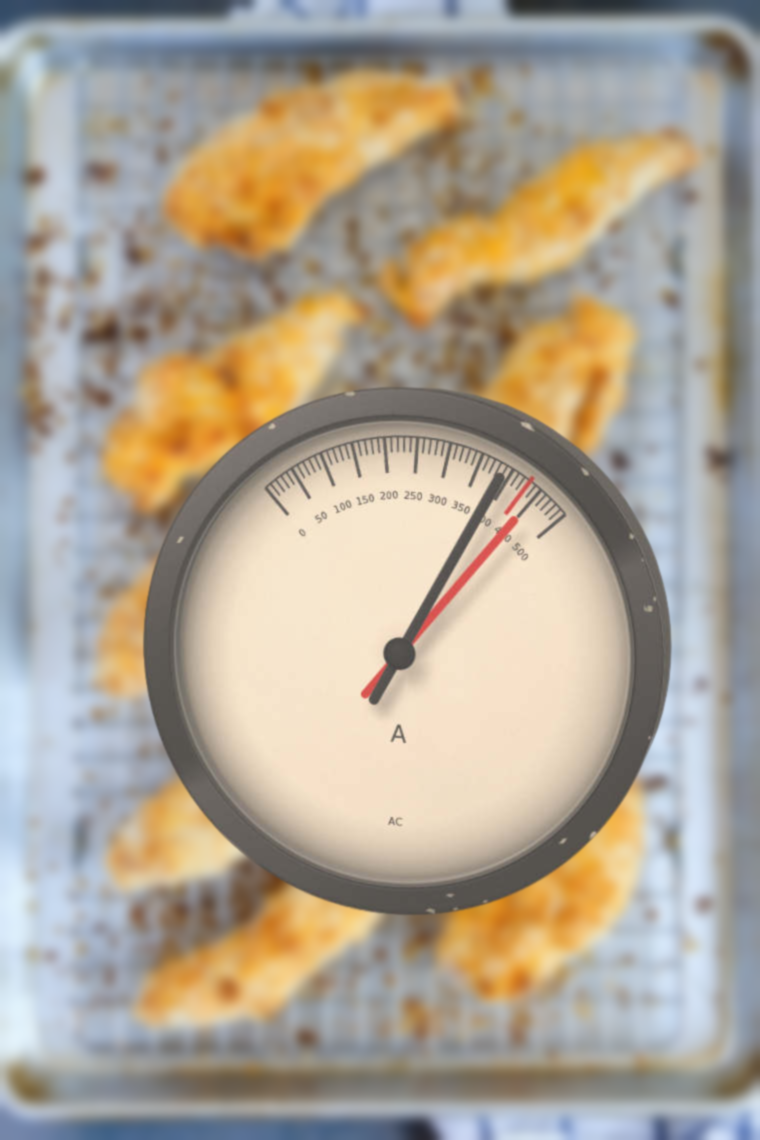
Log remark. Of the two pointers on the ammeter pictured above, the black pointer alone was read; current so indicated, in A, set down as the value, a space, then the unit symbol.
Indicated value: 390 A
